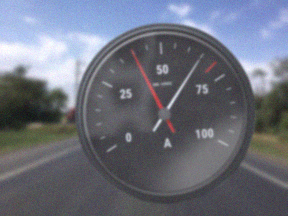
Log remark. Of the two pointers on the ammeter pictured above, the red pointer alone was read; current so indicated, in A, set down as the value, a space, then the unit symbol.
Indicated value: 40 A
